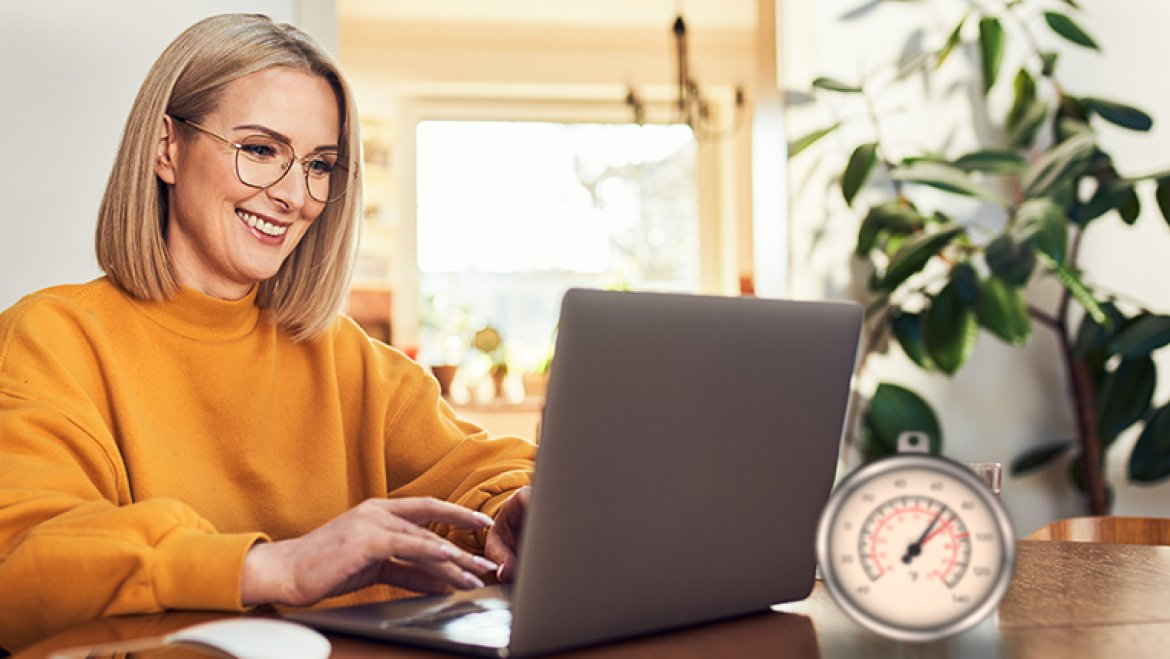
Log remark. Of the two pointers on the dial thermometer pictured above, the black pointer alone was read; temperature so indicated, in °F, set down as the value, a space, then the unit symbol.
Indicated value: 70 °F
